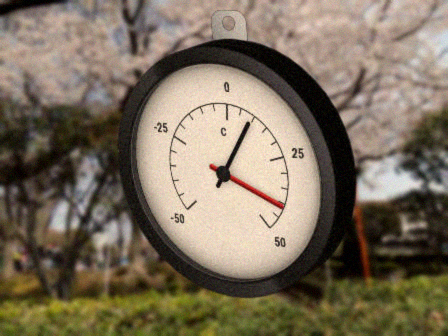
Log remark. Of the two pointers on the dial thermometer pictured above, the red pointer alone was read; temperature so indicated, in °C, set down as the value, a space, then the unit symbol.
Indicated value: 40 °C
